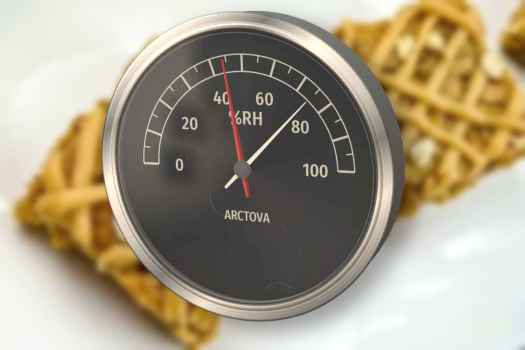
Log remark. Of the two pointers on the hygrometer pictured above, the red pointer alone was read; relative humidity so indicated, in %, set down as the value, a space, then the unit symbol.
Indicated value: 45 %
